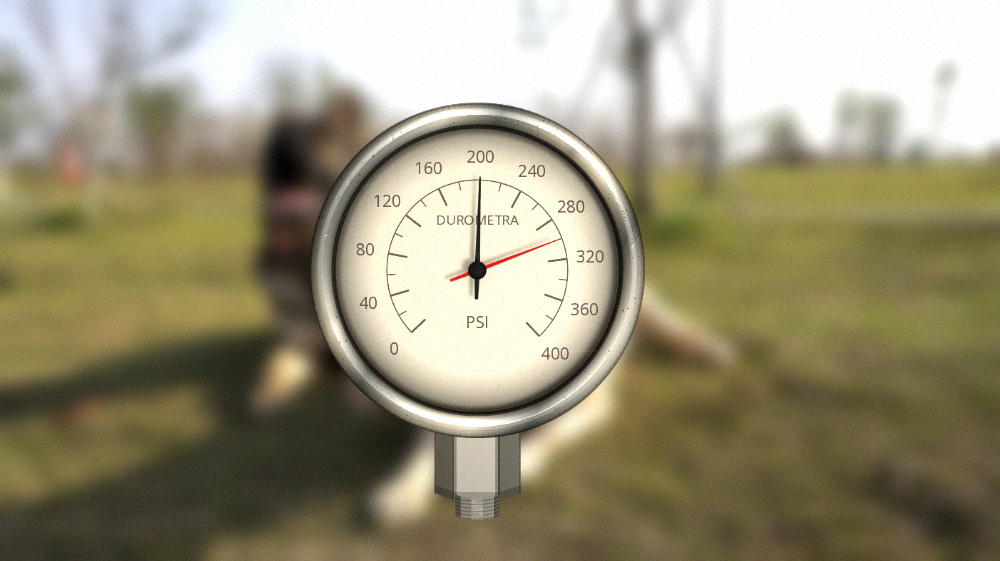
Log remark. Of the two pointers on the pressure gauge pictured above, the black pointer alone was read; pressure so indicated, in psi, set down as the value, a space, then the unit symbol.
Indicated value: 200 psi
